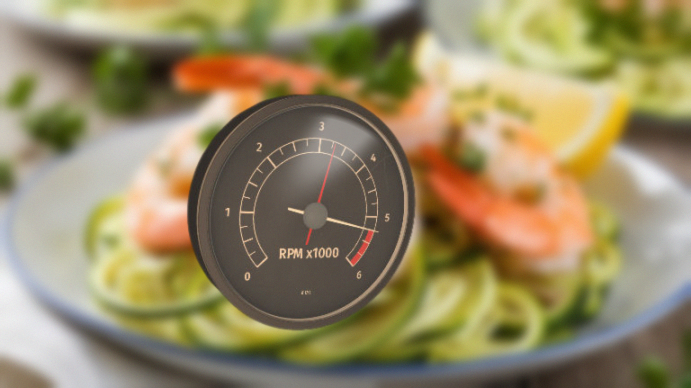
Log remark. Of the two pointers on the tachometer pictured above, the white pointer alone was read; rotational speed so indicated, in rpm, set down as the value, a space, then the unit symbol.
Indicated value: 5250 rpm
